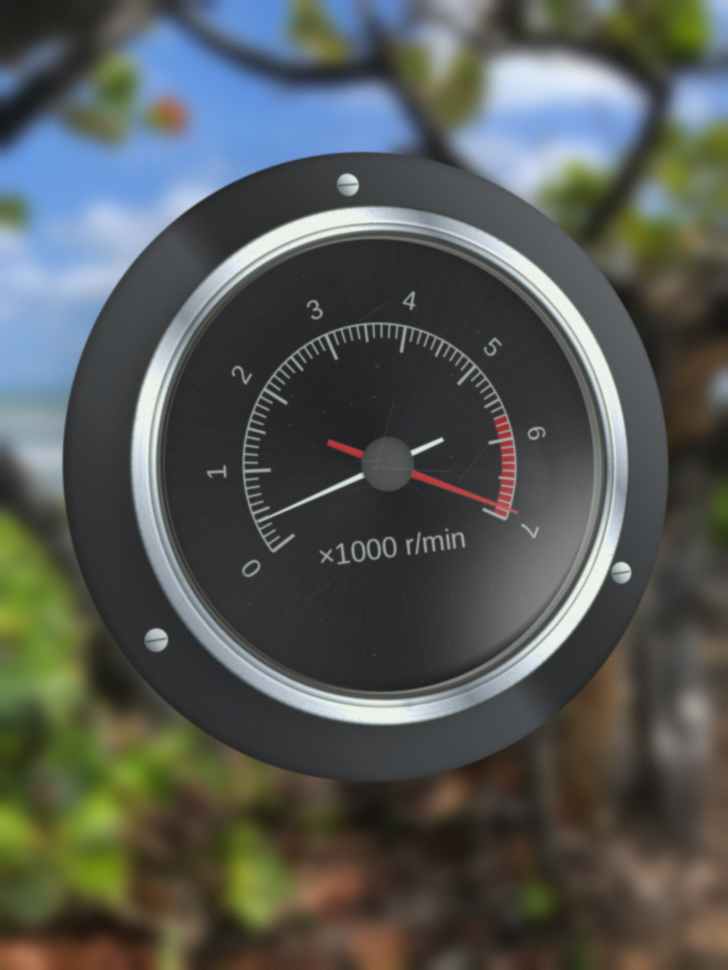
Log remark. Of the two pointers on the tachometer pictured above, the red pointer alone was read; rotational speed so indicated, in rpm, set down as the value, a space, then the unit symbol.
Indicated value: 6900 rpm
